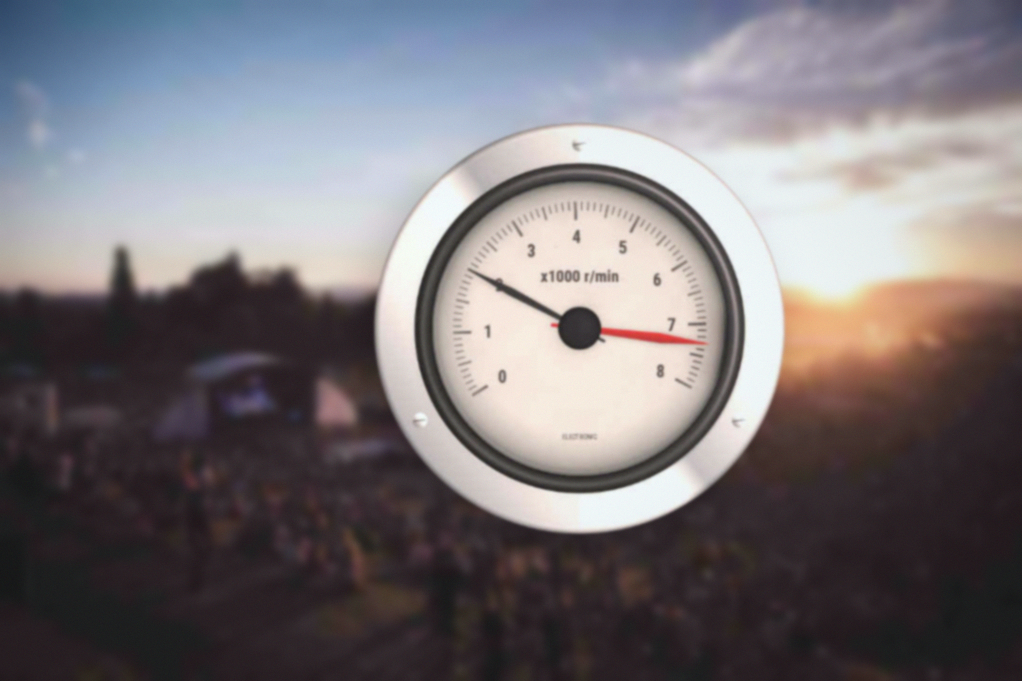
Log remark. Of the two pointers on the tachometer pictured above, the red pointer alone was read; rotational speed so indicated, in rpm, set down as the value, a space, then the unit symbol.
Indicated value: 7300 rpm
